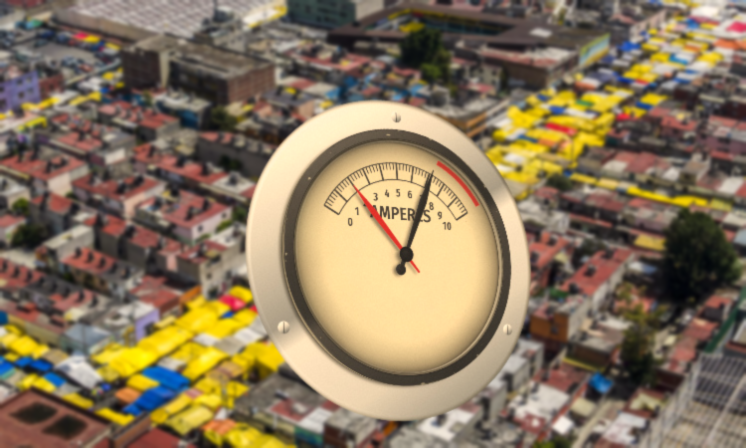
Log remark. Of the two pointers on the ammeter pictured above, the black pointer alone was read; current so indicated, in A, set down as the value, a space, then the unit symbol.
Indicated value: 7 A
